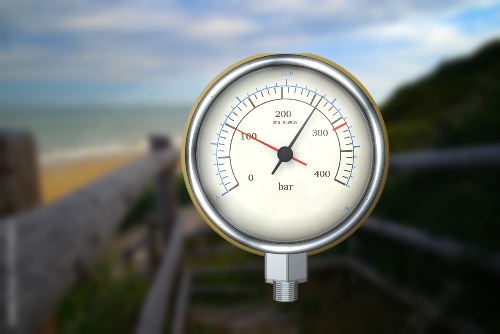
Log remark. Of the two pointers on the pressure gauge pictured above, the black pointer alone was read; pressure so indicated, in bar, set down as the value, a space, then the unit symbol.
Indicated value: 260 bar
